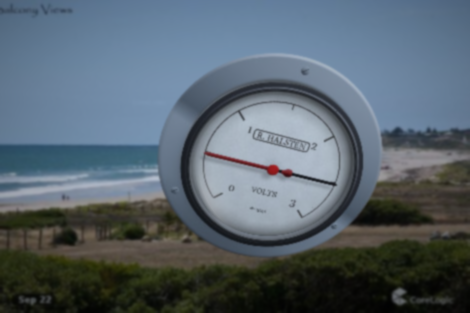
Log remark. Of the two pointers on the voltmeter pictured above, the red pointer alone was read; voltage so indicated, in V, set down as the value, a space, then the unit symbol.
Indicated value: 0.5 V
